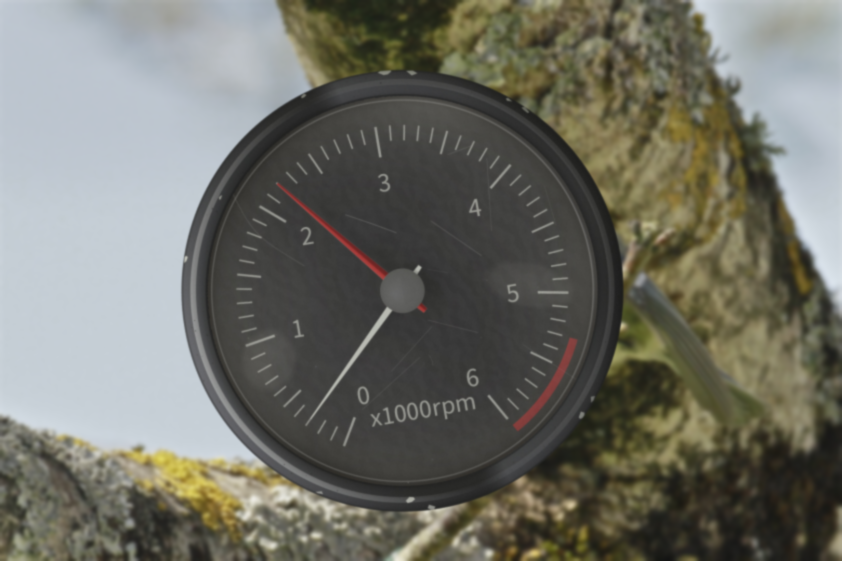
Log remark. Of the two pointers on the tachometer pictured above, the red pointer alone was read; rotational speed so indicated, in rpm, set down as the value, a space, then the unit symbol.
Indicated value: 2200 rpm
